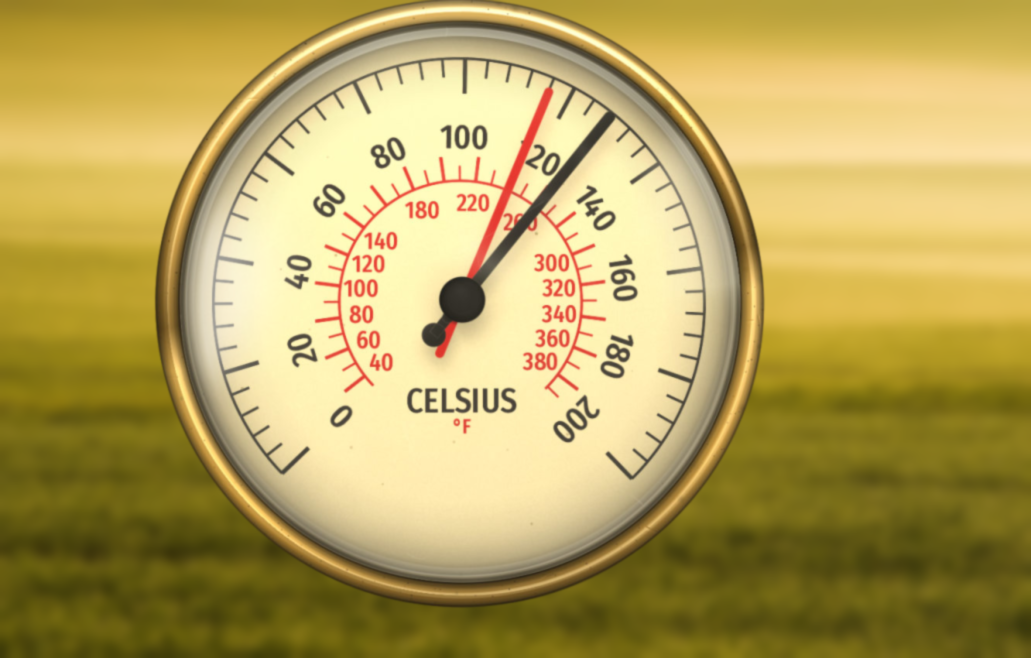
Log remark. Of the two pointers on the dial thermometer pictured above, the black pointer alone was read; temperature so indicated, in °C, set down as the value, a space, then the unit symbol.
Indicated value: 128 °C
